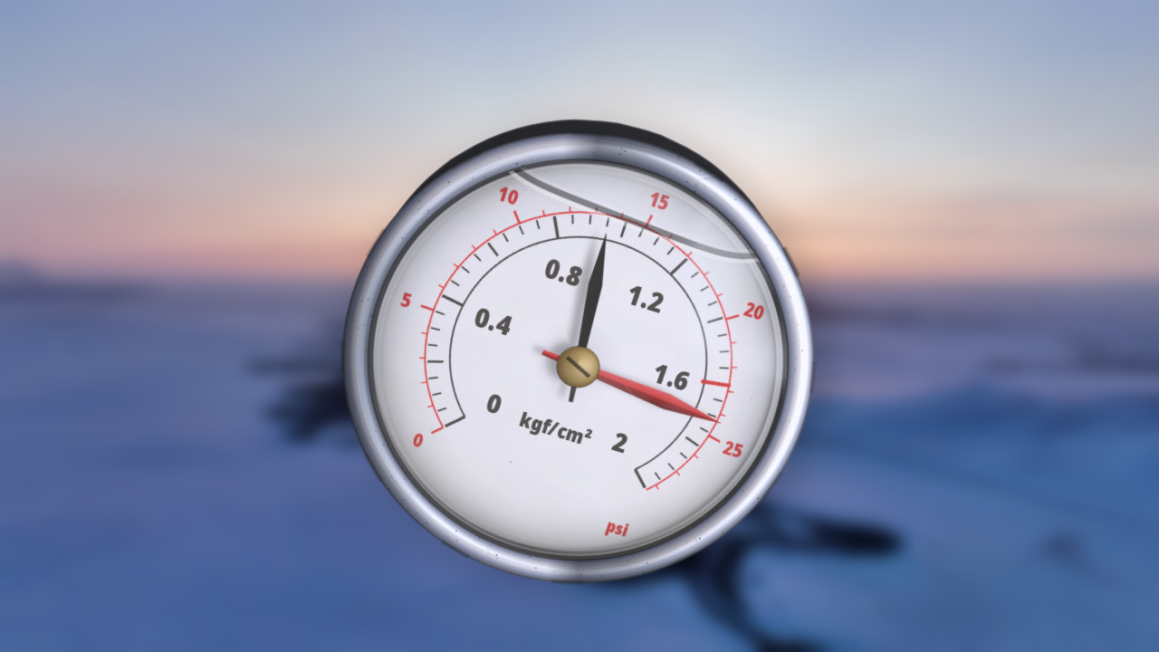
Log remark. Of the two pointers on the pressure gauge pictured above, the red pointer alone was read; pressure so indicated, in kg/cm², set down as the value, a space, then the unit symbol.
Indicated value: 1.7 kg/cm²
